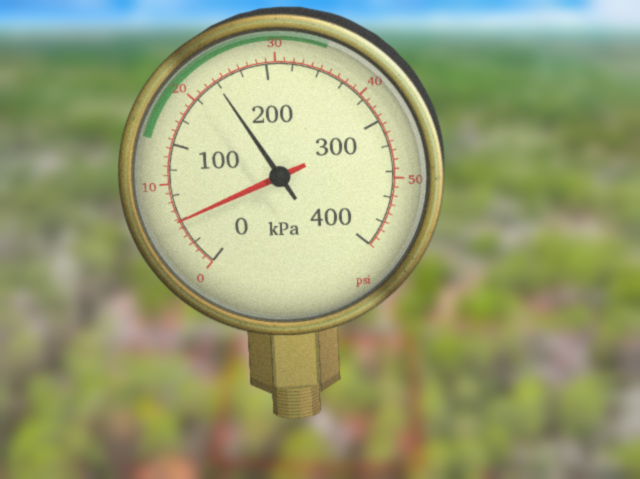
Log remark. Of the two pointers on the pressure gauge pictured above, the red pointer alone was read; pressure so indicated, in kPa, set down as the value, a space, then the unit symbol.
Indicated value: 40 kPa
